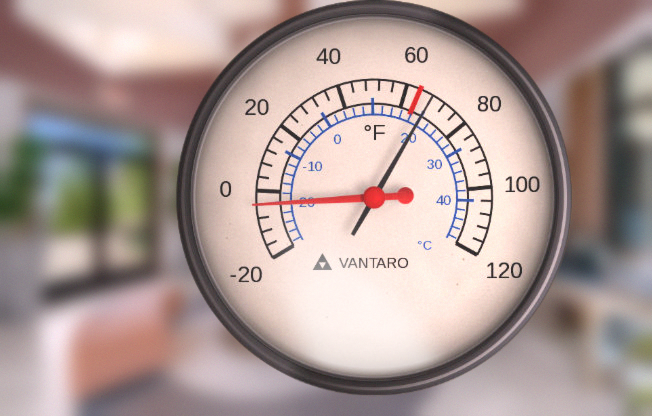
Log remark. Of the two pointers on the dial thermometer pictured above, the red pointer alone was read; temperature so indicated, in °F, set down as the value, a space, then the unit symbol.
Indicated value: -4 °F
